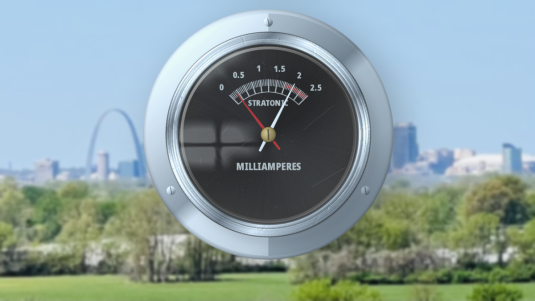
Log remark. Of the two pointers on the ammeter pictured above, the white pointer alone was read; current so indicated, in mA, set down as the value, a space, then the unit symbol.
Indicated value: 2 mA
